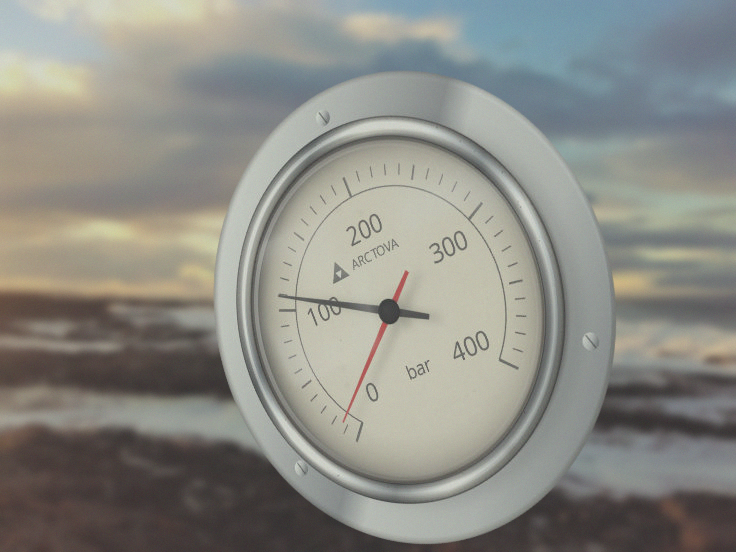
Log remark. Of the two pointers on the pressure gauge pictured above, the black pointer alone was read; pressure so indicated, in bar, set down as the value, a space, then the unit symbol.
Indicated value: 110 bar
